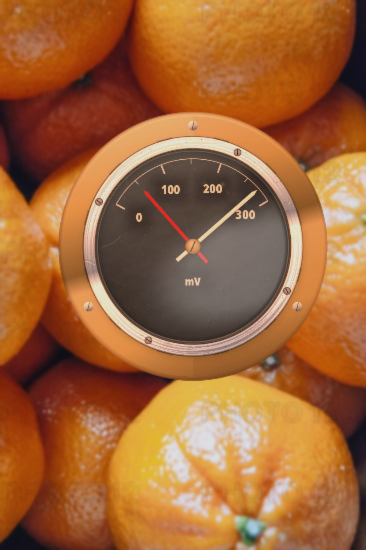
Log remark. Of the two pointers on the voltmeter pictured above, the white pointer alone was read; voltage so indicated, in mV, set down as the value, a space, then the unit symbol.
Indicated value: 275 mV
